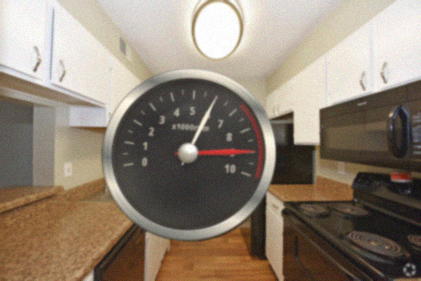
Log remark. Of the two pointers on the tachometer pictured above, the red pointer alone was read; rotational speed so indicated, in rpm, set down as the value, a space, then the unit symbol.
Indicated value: 9000 rpm
